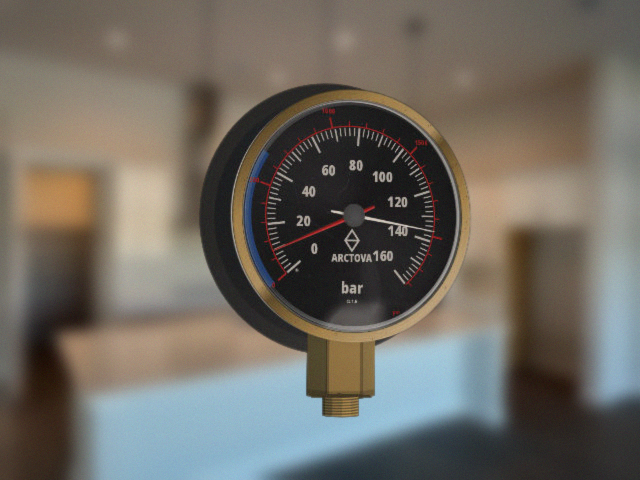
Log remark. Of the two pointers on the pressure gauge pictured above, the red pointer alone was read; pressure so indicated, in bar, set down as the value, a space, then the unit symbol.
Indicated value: 10 bar
